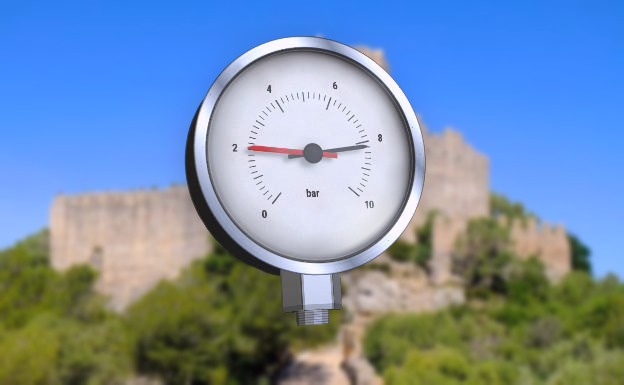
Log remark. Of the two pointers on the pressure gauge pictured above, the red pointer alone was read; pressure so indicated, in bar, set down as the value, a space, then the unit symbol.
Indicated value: 2 bar
